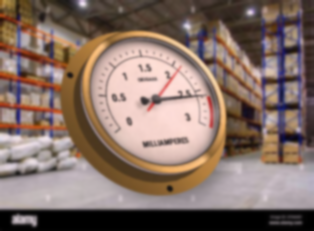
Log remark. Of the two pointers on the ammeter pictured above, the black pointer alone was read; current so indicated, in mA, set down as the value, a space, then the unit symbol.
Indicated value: 2.6 mA
